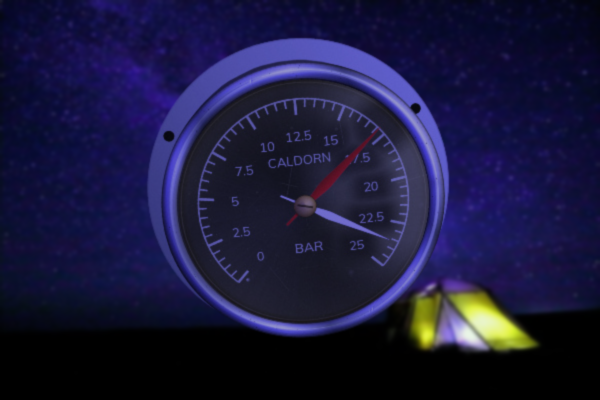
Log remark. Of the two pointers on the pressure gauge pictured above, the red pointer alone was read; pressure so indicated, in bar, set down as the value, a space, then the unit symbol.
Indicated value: 17 bar
